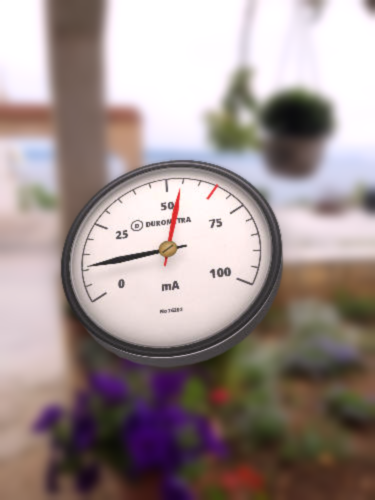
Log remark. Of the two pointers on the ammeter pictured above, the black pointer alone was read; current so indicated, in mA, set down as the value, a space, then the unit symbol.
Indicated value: 10 mA
